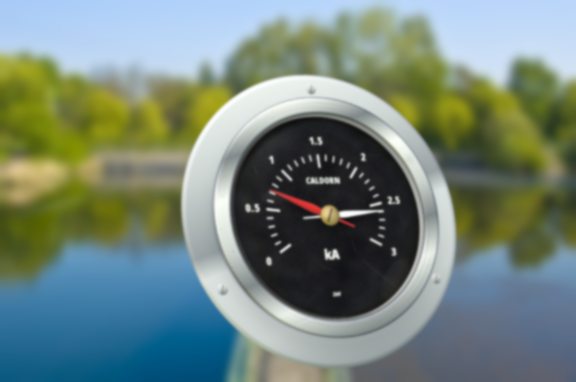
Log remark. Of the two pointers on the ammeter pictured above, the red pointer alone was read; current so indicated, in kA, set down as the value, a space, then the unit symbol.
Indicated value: 0.7 kA
